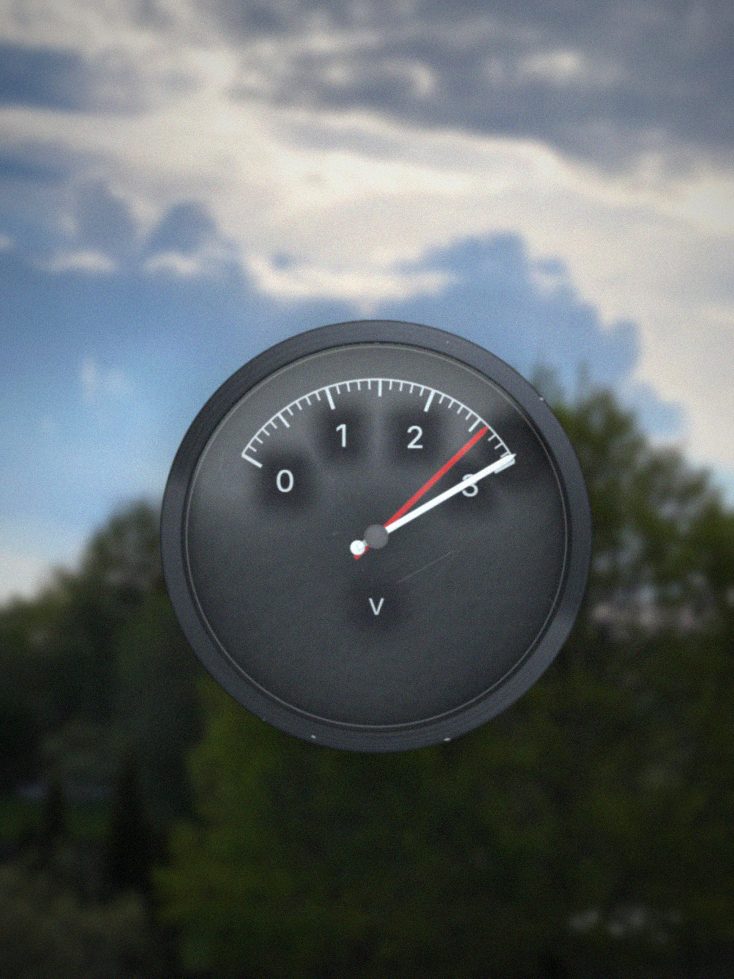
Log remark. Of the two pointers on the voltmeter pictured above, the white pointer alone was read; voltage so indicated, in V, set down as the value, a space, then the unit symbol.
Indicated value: 2.95 V
